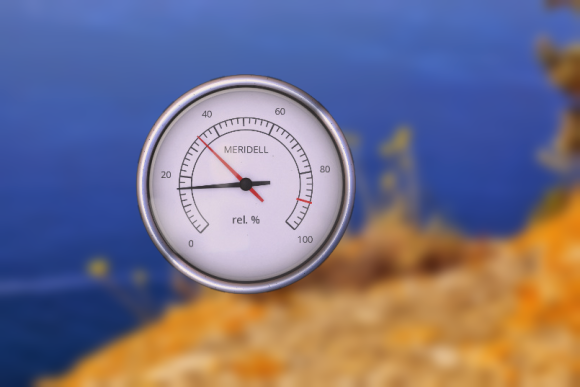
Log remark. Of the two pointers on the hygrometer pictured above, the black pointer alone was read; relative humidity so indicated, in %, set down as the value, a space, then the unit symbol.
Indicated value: 16 %
